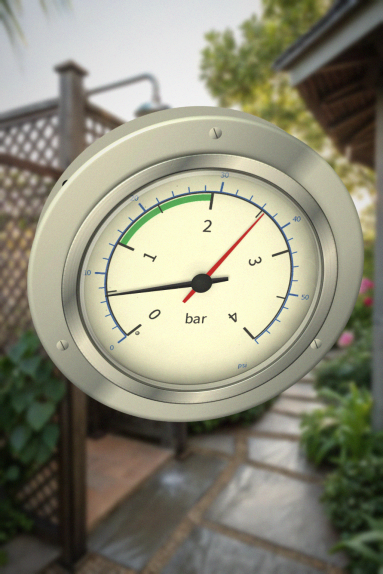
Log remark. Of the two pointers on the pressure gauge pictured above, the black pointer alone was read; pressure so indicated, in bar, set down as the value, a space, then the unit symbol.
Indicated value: 0.5 bar
